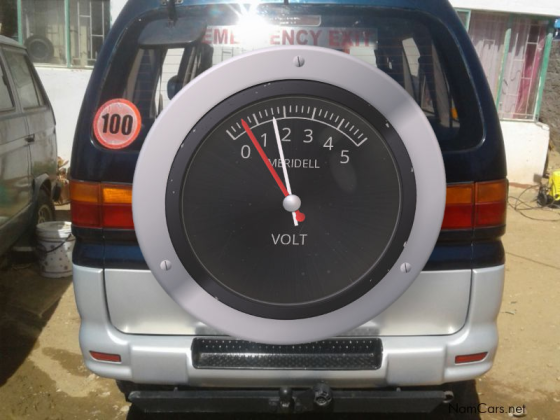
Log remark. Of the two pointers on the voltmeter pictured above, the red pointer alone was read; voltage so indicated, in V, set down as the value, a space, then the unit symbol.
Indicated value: 0.6 V
